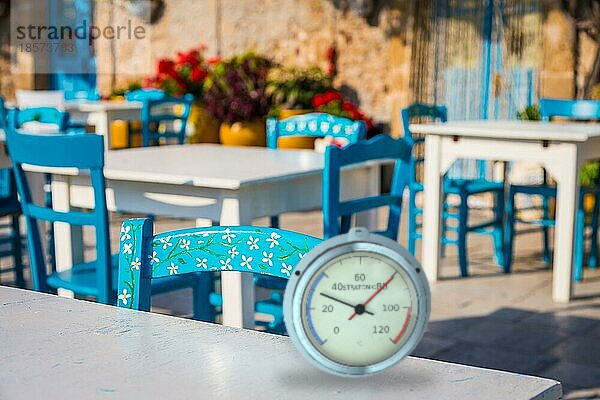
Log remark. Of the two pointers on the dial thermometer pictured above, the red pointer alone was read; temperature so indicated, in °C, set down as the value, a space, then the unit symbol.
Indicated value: 80 °C
